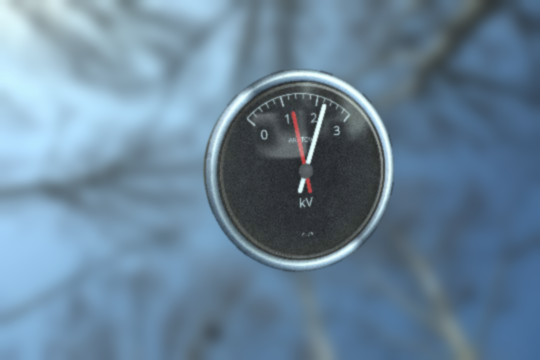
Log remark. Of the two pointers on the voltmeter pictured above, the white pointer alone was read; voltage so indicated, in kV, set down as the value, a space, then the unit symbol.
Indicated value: 2.2 kV
